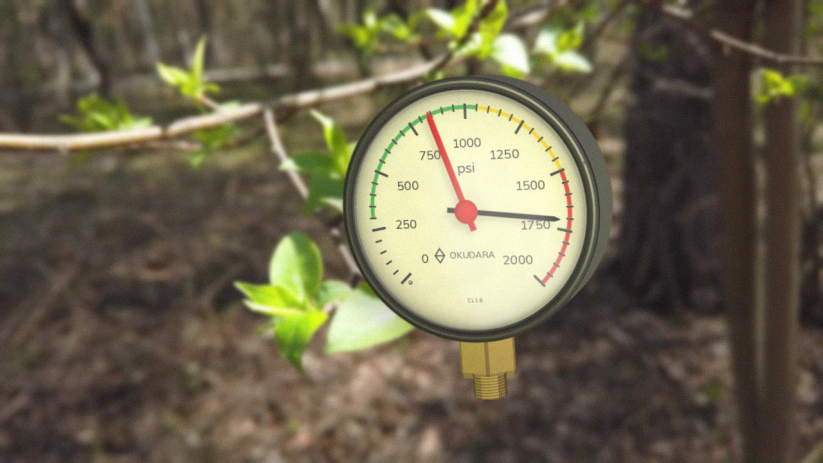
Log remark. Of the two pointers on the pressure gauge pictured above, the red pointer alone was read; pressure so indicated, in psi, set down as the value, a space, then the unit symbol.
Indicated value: 850 psi
